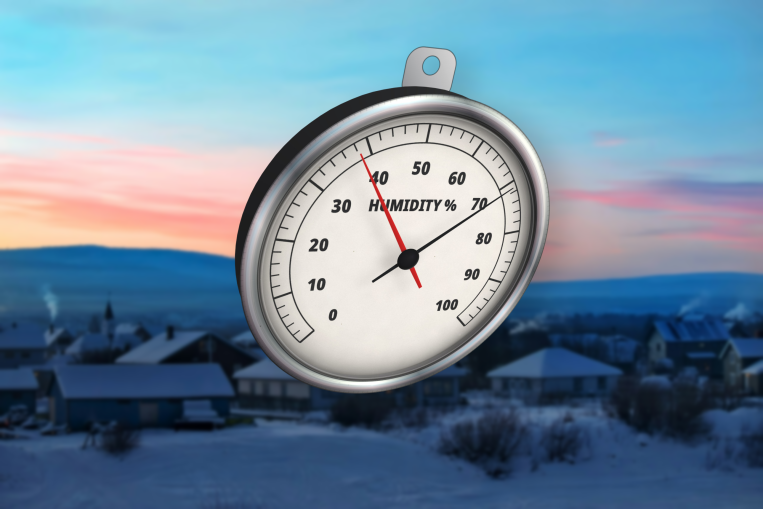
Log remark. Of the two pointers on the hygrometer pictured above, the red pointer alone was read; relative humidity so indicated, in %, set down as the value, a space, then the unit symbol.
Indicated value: 38 %
